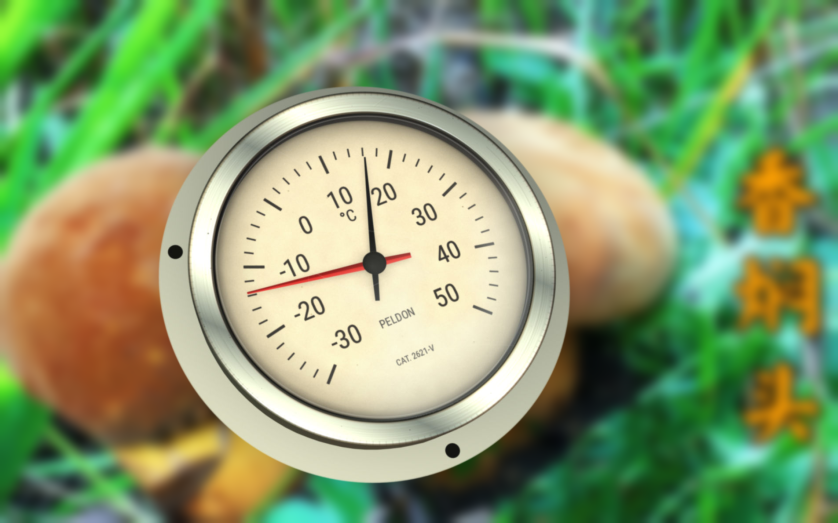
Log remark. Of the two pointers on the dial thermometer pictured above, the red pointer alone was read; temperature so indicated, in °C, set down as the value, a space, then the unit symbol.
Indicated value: -14 °C
